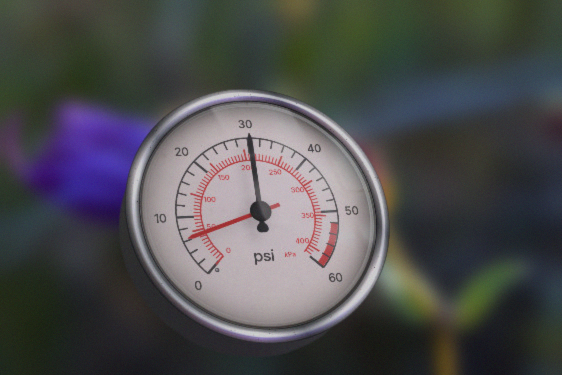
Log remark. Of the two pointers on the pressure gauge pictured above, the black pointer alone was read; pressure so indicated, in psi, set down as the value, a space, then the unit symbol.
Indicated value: 30 psi
